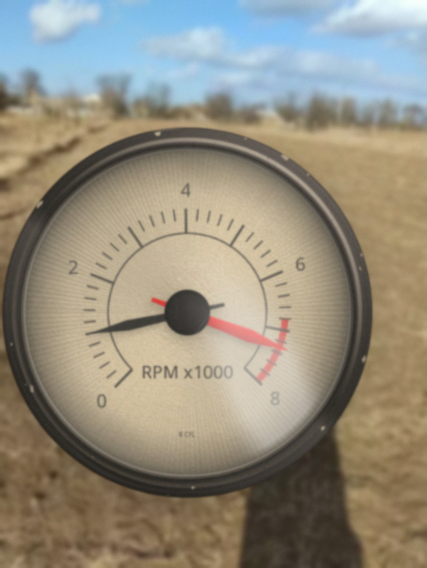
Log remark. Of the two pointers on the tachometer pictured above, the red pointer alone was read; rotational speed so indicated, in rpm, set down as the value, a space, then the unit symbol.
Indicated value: 7300 rpm
